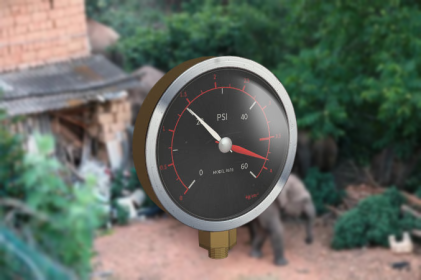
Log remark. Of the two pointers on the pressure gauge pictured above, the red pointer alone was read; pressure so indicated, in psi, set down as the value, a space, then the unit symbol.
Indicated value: 55 psi
